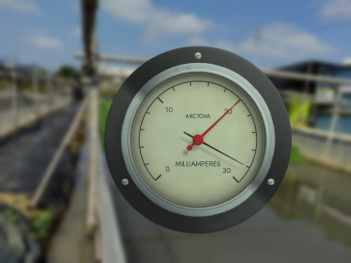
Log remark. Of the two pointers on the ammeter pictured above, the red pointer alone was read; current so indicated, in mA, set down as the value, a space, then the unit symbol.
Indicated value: 20 mA
